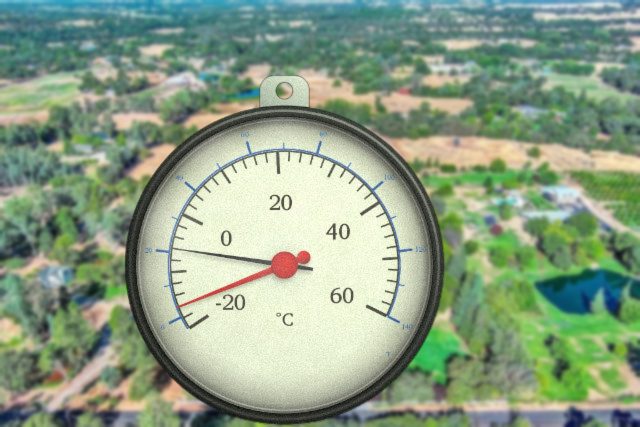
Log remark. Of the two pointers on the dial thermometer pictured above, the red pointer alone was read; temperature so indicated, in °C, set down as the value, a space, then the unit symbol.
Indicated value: -16 °C
